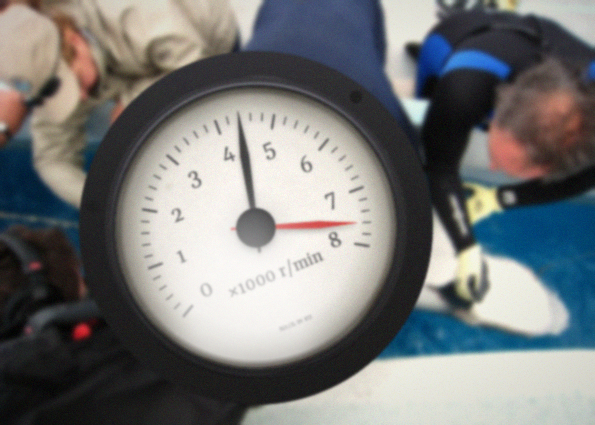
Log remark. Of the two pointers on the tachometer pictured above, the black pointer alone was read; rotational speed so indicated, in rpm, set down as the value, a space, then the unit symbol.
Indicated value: 4400 rpm
